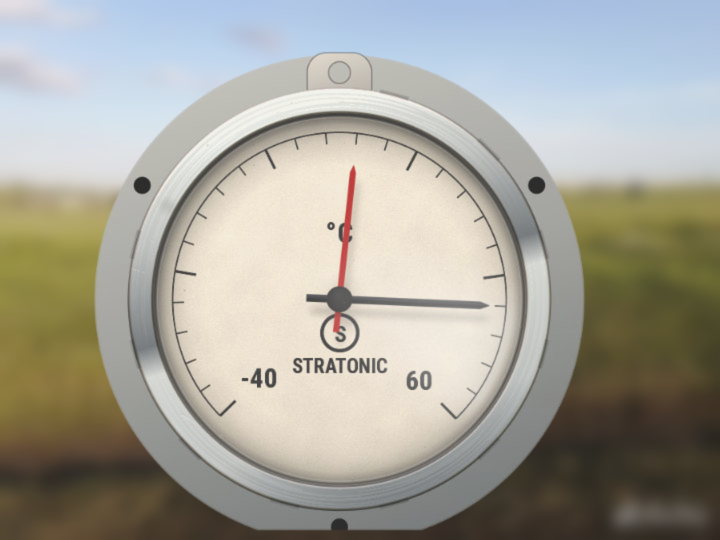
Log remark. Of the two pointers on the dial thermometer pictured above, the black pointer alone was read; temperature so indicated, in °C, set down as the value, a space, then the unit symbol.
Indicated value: 44 °C
